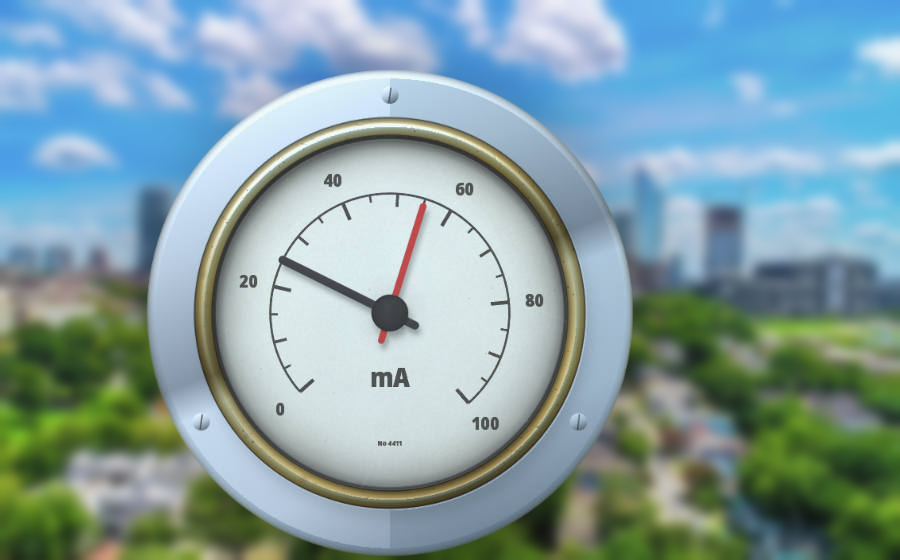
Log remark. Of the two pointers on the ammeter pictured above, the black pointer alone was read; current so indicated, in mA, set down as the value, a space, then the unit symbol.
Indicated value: 25 mA
